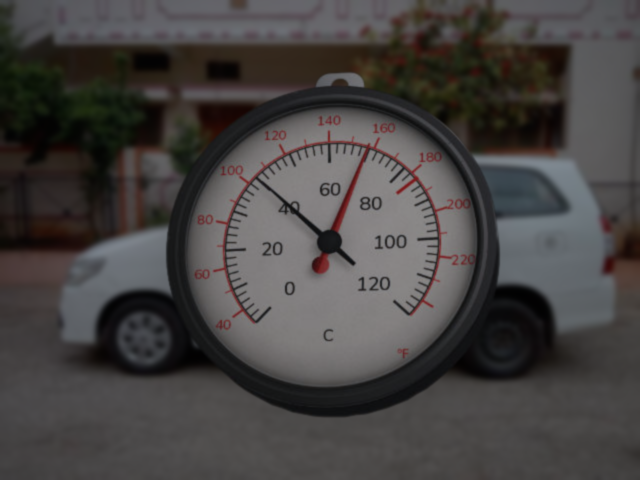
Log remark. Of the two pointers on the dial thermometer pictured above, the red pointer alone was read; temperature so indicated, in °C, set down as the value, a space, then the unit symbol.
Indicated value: 70 °C
